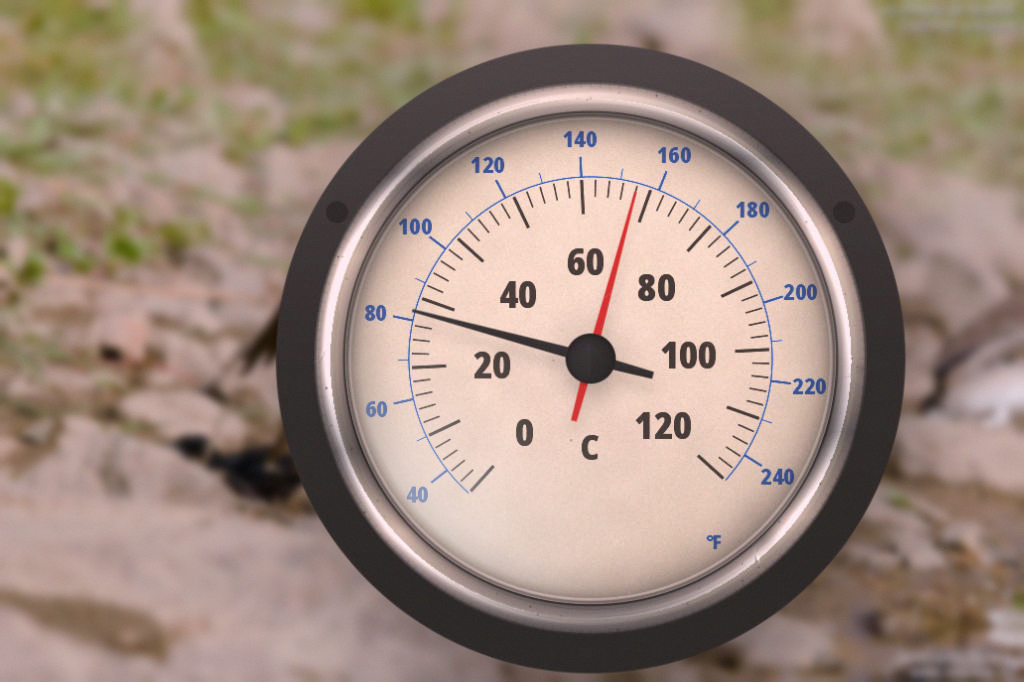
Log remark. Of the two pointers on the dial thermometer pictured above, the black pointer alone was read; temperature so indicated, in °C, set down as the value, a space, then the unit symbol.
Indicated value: 28 °C
